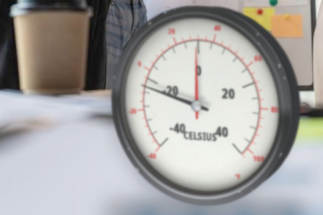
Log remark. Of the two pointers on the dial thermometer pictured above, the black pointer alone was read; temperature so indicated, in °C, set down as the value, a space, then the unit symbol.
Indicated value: -22 °C
